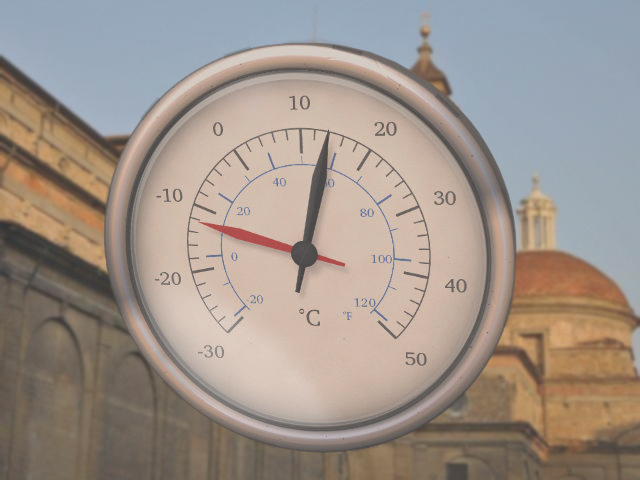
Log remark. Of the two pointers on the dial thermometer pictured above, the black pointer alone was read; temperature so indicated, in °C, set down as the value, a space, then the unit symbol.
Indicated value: 14 °C
